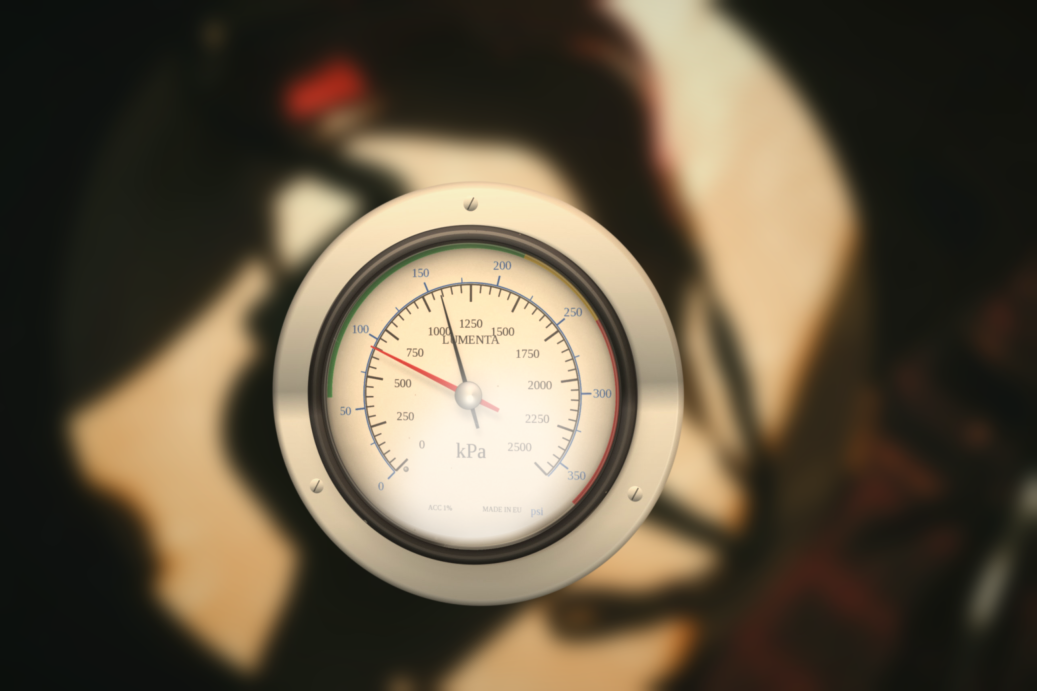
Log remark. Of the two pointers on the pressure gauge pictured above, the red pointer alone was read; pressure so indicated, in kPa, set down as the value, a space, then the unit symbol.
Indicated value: 650 kPa
